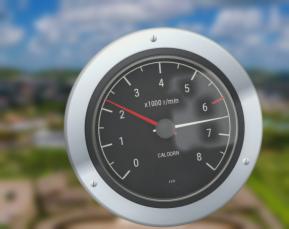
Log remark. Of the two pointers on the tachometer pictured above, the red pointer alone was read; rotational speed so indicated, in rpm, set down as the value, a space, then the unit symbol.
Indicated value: 2250 rpm
